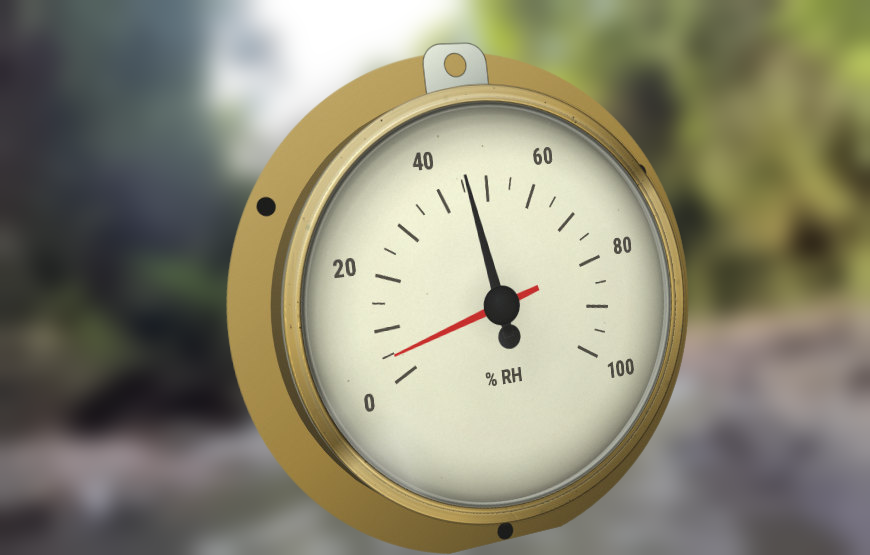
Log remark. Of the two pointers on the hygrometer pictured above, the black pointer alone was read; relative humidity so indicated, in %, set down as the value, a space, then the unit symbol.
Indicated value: 45 %
